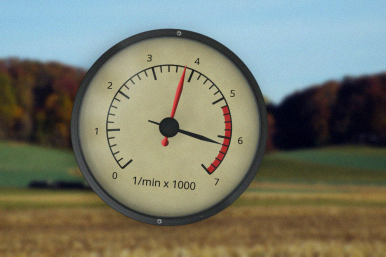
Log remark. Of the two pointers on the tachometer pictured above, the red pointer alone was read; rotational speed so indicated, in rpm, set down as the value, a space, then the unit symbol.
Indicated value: 3800 rpm
